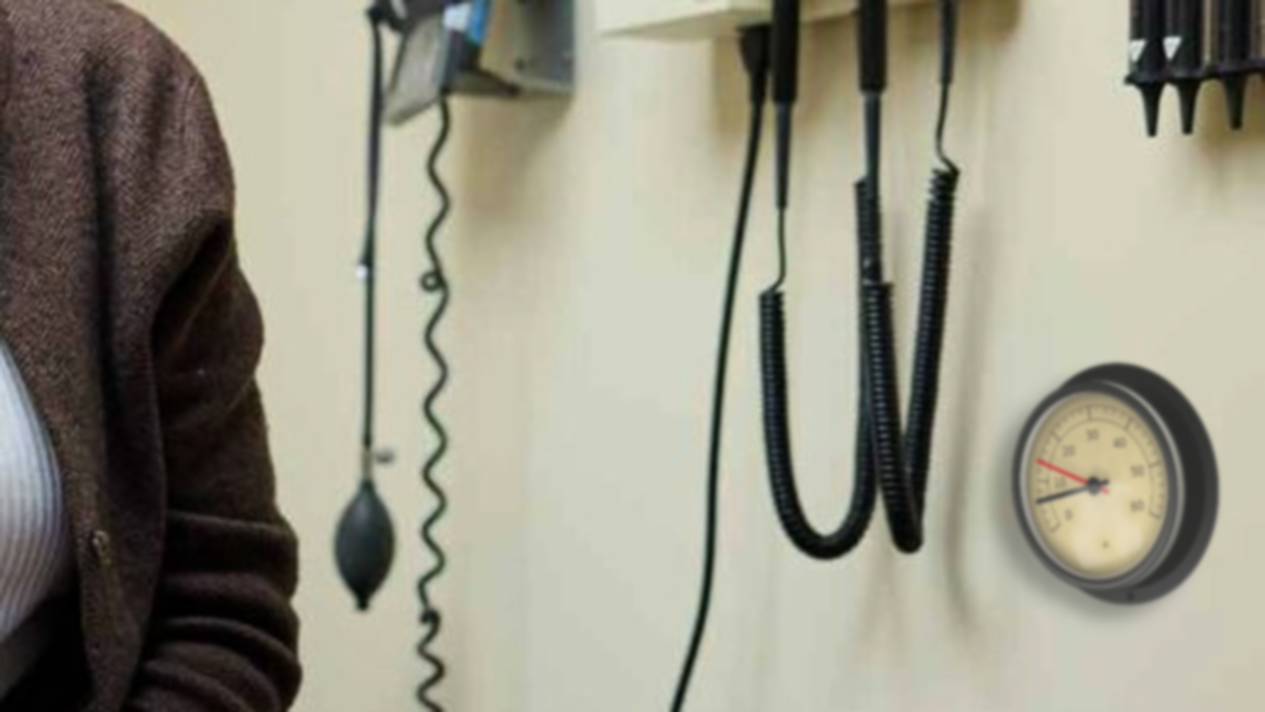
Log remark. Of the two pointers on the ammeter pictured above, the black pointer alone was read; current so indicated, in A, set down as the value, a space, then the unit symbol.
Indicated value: 6 A
